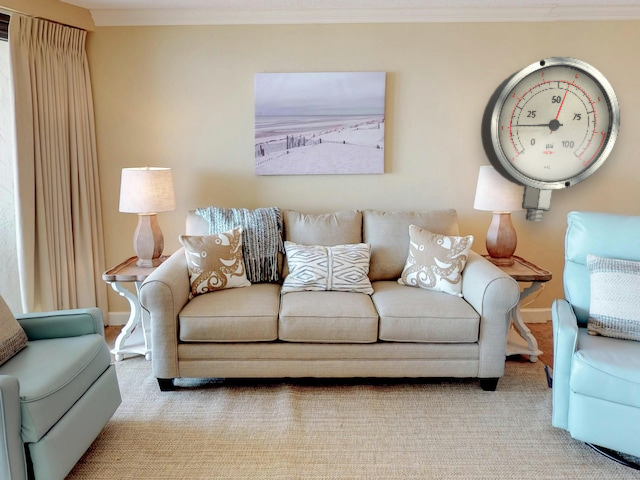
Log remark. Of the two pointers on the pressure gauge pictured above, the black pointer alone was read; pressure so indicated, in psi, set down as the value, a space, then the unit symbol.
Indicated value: 15 psi
